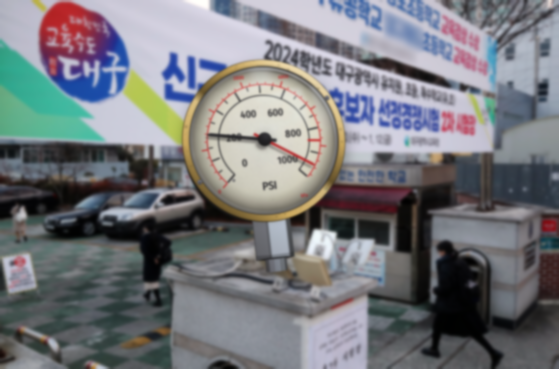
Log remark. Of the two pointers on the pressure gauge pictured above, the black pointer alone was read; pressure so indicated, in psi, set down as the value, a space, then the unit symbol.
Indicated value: 200 psi
